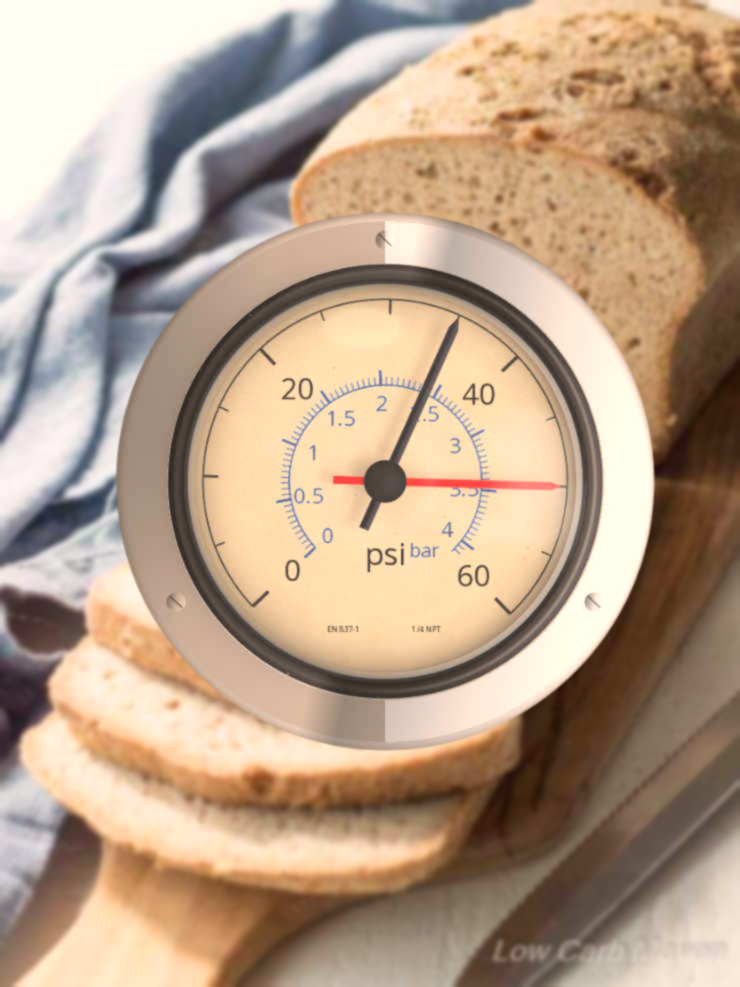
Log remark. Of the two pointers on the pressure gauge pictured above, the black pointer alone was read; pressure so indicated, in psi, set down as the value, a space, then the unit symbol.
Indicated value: 35 psi
